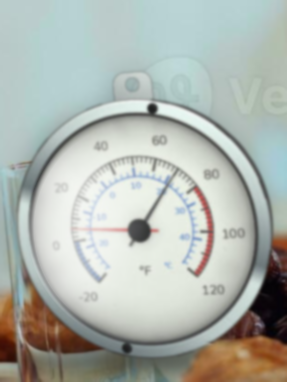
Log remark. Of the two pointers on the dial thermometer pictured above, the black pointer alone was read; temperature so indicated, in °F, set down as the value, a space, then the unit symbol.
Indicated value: 70 °F
